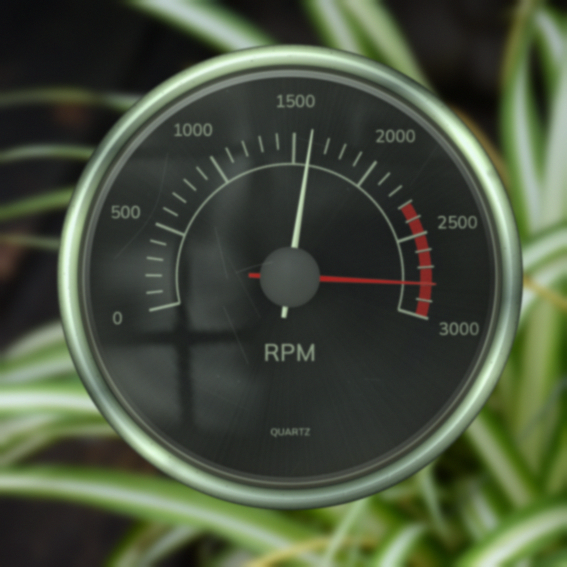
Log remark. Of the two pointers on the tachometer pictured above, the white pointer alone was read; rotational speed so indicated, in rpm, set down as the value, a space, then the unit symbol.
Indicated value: 1600 rpm
